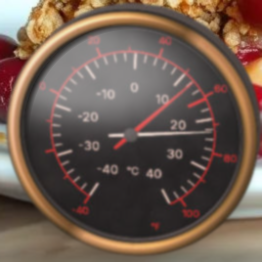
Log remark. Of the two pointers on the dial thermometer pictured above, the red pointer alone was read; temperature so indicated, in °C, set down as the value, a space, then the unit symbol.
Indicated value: 12 °C
